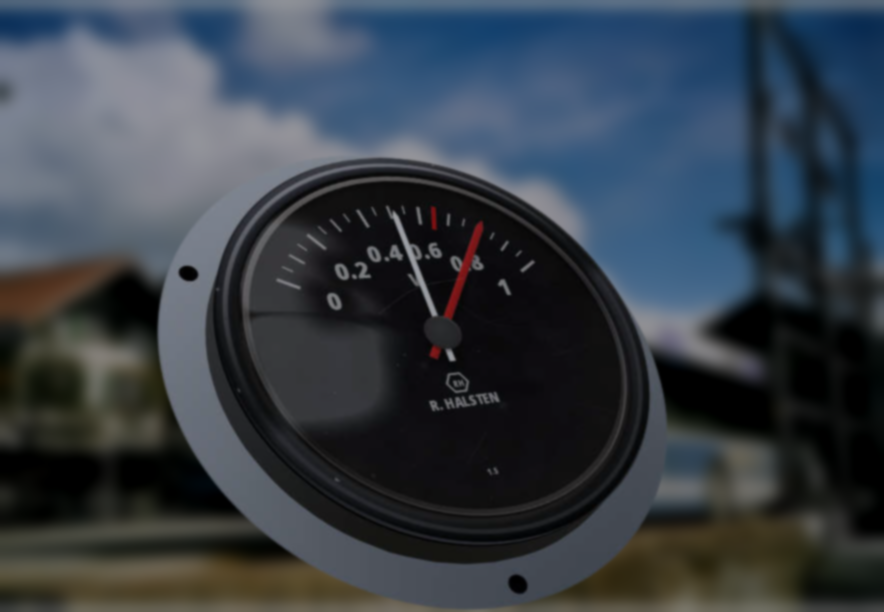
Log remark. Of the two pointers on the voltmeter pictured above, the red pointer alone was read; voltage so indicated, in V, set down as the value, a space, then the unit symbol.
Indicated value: 0.8 V
